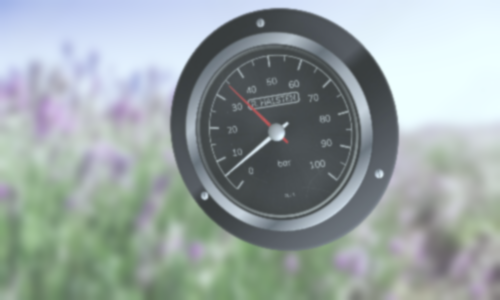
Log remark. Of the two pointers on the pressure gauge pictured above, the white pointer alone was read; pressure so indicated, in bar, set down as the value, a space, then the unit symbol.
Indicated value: 5 bar
